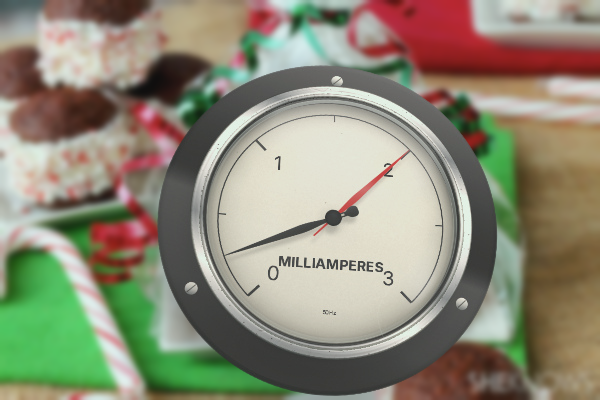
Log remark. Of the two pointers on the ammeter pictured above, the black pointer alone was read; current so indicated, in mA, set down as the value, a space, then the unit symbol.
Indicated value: 0.25 mA
